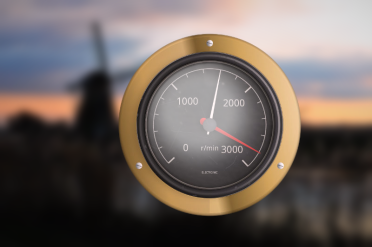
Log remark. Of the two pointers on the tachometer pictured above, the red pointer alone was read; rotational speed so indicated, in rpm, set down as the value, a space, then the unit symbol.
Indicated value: 2800 rpm
